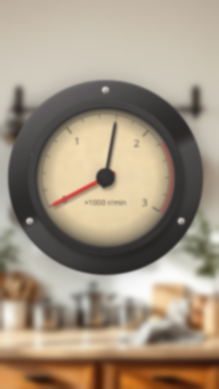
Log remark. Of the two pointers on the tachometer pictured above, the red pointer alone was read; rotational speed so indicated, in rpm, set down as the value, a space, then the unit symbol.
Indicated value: 0 rpm
